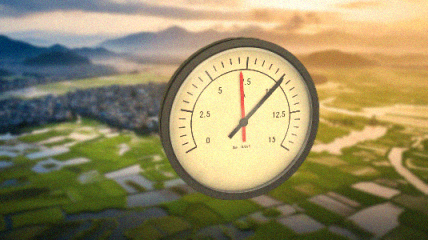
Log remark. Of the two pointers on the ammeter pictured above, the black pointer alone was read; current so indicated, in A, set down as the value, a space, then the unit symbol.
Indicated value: 10 A
